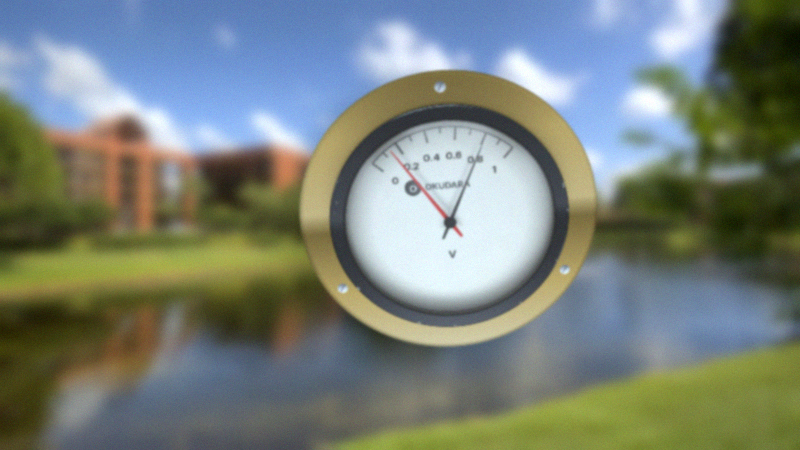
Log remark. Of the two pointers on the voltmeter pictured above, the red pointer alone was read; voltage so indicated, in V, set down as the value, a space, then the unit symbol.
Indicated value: 0.15 V
